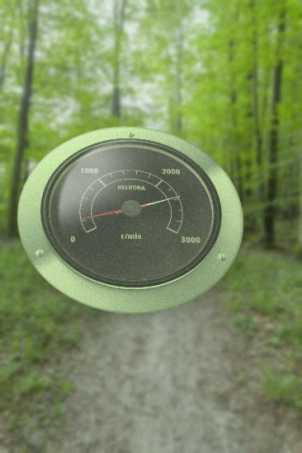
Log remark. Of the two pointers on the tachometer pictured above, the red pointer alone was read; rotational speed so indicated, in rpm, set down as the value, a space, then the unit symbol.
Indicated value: 200 rpm
